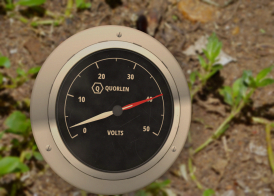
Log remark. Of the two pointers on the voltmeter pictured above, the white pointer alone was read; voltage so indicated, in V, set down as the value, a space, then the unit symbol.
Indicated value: 2.5 V
